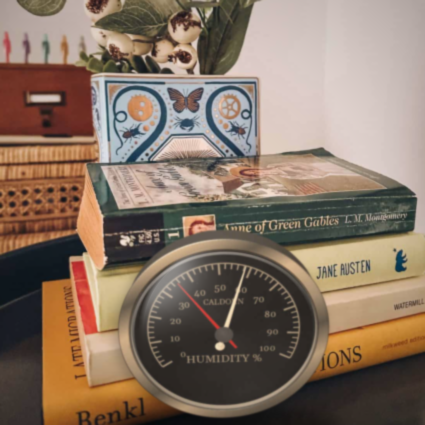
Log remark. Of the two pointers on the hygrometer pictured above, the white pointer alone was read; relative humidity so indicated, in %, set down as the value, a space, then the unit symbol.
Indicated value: 58 %
